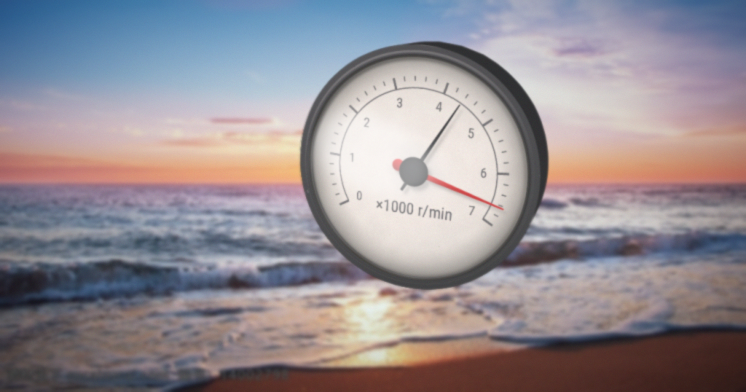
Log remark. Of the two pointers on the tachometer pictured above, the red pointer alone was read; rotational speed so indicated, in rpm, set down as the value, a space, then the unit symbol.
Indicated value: 6600 rpm
